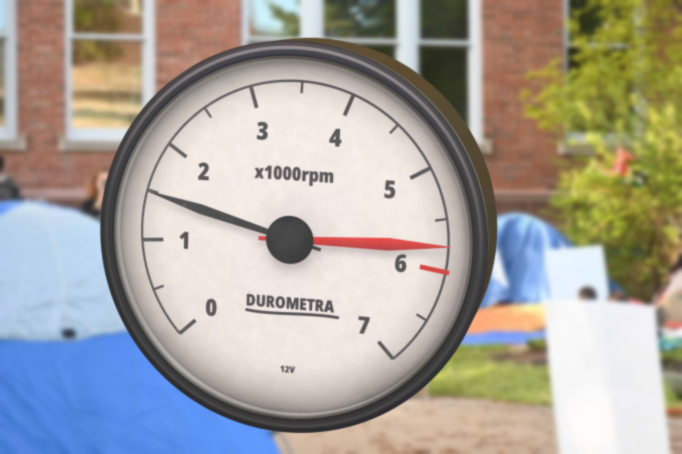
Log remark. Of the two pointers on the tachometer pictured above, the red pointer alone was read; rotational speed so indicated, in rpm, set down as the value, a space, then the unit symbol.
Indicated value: 5750 rpm
